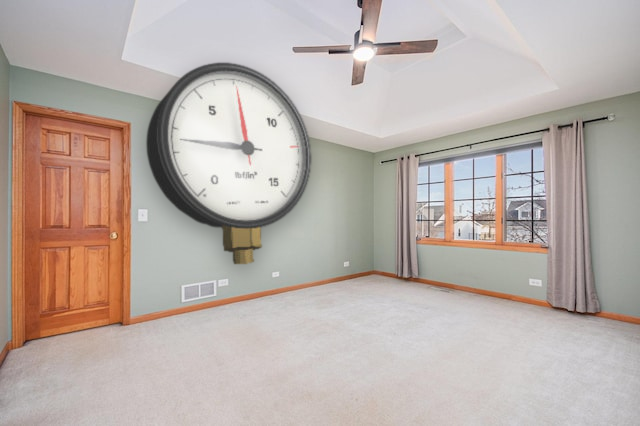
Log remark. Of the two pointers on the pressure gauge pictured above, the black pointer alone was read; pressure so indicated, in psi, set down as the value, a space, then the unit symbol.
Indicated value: 2.5 psi
